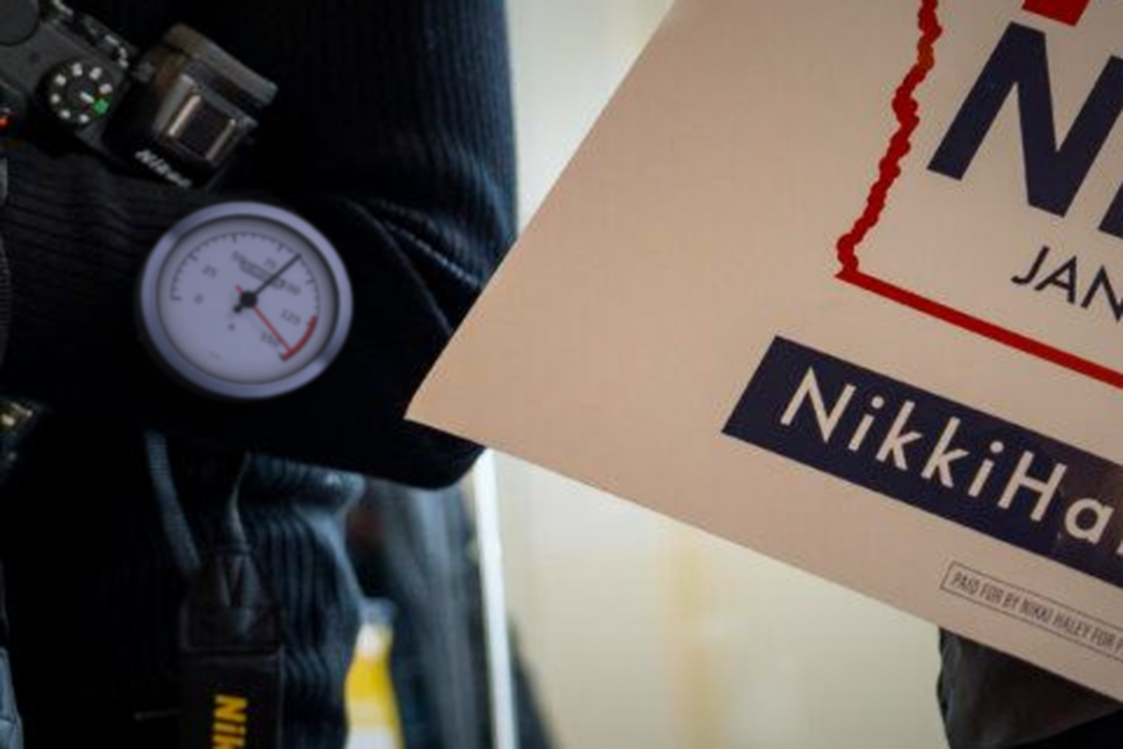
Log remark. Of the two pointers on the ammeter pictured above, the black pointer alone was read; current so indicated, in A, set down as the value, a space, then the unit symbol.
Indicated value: 85 A
